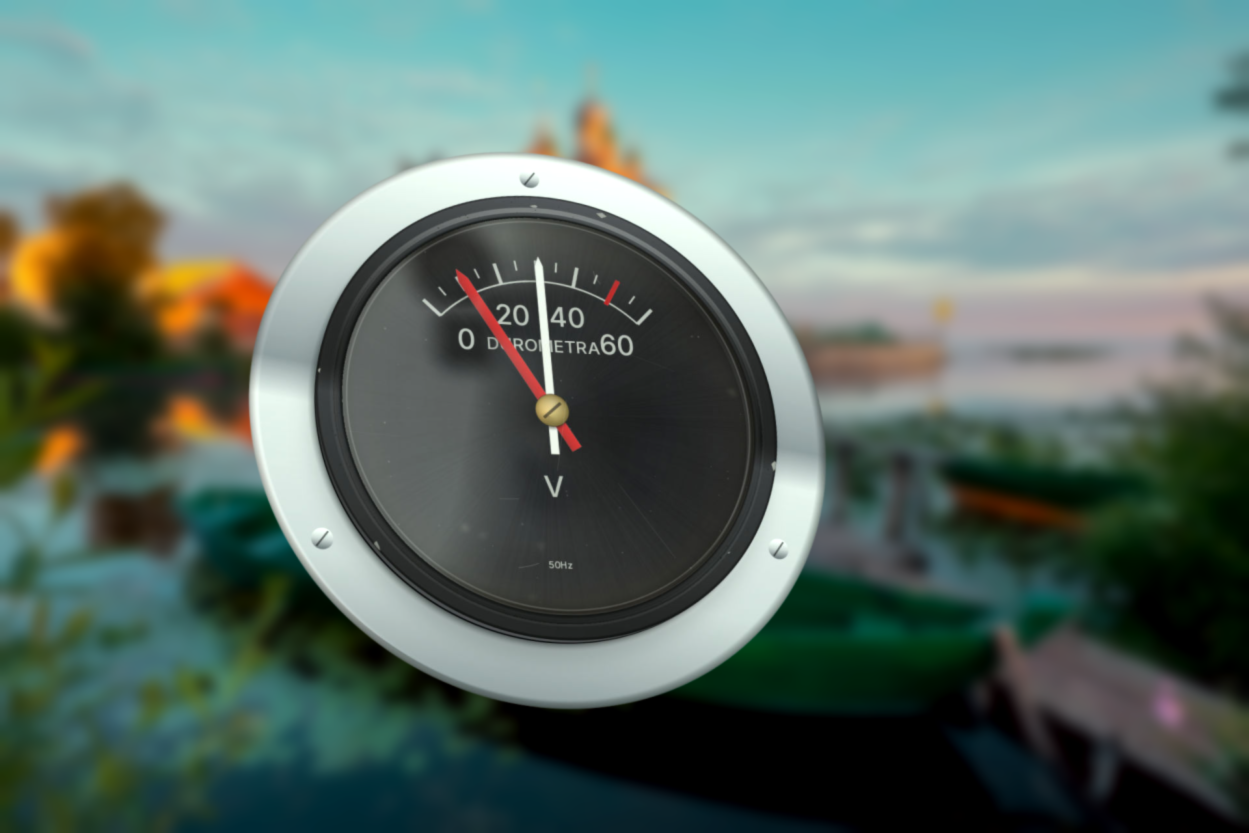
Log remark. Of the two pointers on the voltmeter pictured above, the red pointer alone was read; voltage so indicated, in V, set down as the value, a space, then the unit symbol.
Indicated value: 10 V
